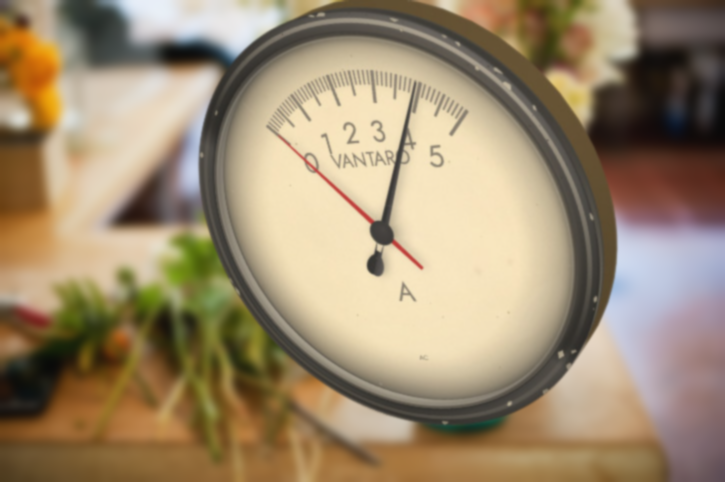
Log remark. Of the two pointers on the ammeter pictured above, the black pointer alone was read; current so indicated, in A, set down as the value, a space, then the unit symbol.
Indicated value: 4 A
